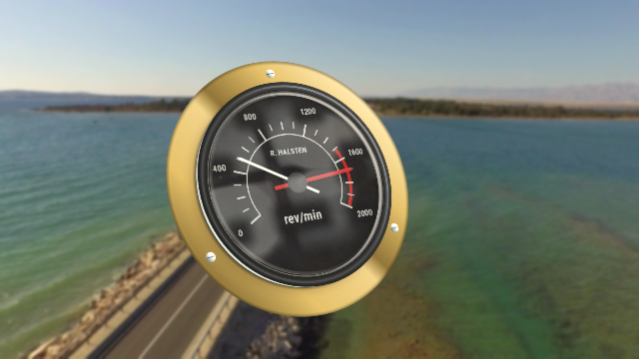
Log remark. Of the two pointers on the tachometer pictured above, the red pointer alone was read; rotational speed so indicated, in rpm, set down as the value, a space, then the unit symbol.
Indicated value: 1700 rpm
